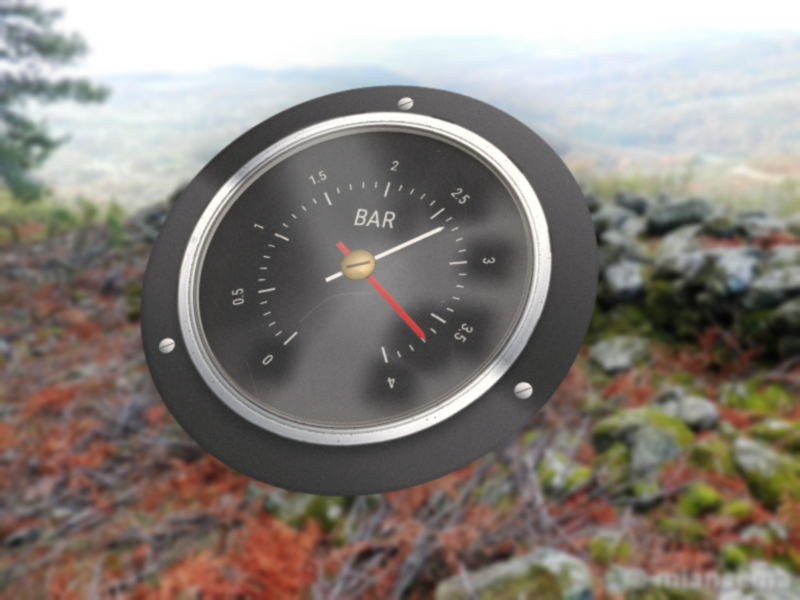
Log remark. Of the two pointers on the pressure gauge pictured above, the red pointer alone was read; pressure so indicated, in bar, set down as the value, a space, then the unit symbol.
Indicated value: 3.7 bar
